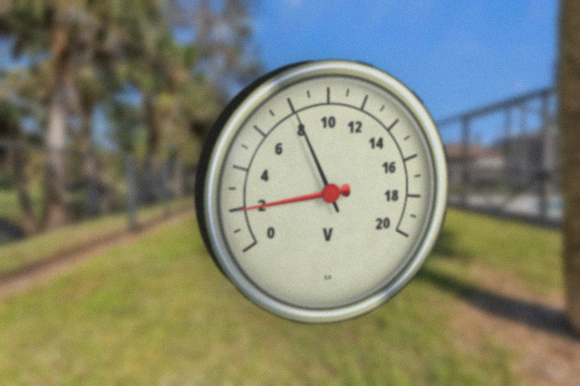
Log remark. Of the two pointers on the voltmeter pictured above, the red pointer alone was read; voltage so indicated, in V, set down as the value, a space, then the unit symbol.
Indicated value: 2 V
